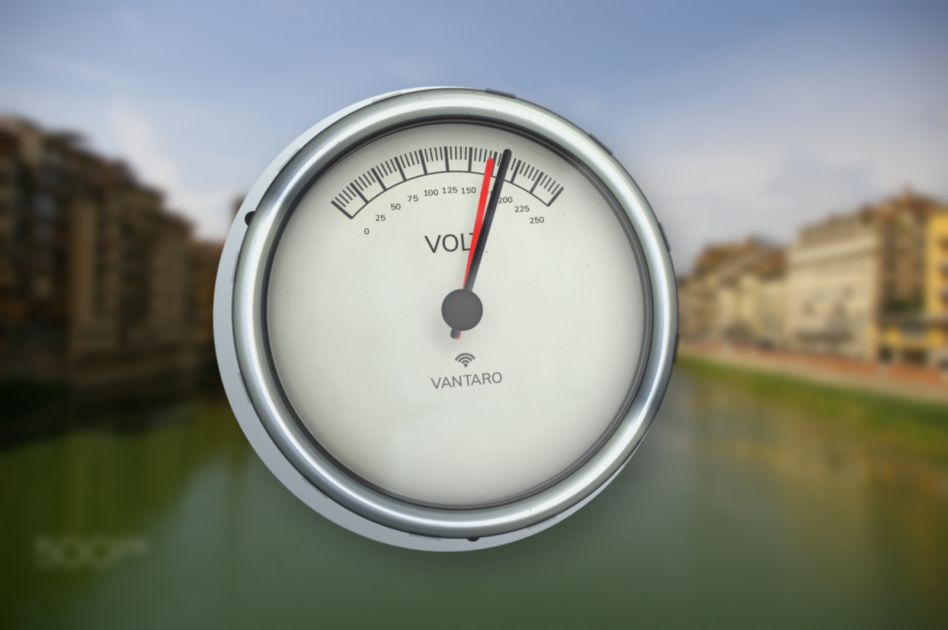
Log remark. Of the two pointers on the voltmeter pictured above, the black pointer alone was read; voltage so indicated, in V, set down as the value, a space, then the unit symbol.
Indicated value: 185 V
